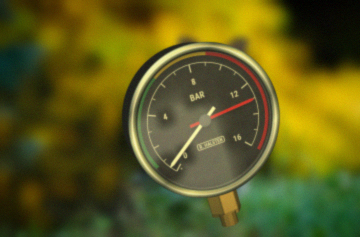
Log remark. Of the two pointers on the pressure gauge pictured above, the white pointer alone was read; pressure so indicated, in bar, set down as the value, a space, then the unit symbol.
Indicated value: 0.5 bar
